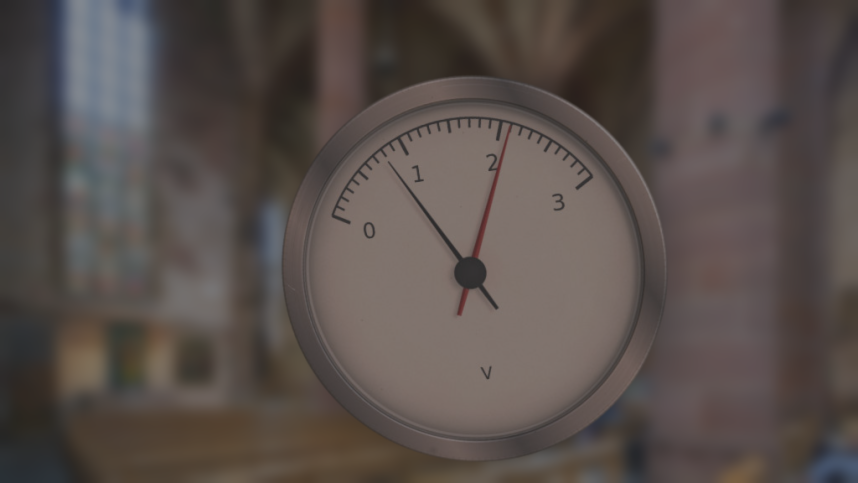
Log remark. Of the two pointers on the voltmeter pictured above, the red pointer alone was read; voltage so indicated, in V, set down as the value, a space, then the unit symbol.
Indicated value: 2.1 V
